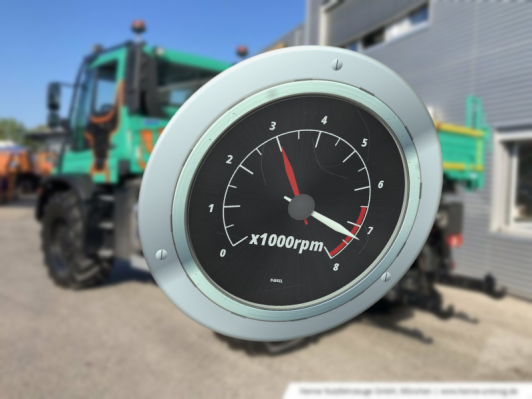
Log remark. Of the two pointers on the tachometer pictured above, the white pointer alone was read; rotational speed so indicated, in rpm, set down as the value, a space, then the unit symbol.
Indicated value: 7250 rpm
